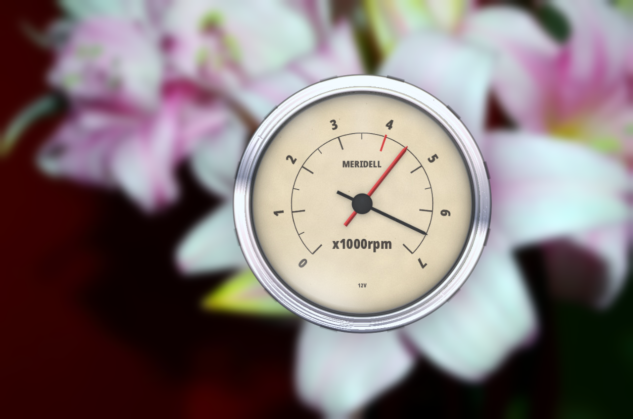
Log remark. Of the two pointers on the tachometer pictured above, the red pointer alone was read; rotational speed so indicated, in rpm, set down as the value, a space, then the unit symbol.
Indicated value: 4500 rpm
